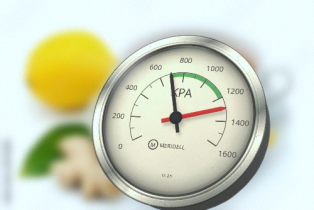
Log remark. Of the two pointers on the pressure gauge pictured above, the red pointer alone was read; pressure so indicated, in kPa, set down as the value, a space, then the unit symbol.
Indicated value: 1300 kPa
